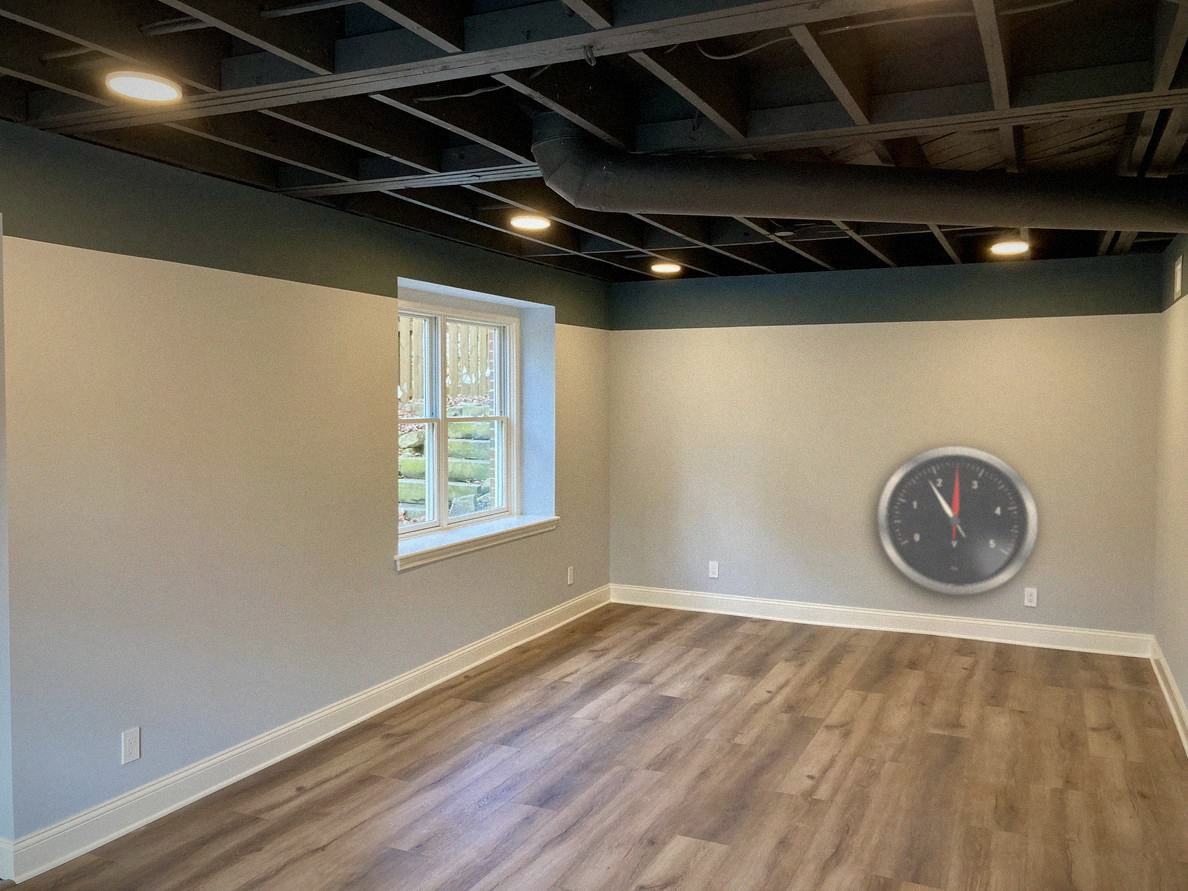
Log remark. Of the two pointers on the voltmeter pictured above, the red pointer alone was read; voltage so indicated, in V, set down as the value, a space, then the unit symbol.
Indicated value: 2.5 V
